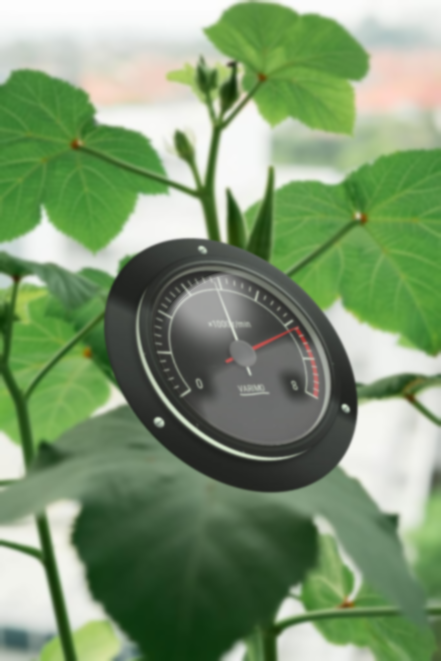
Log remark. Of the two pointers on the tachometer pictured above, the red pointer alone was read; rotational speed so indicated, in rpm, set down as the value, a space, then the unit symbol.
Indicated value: 6200 rpm
